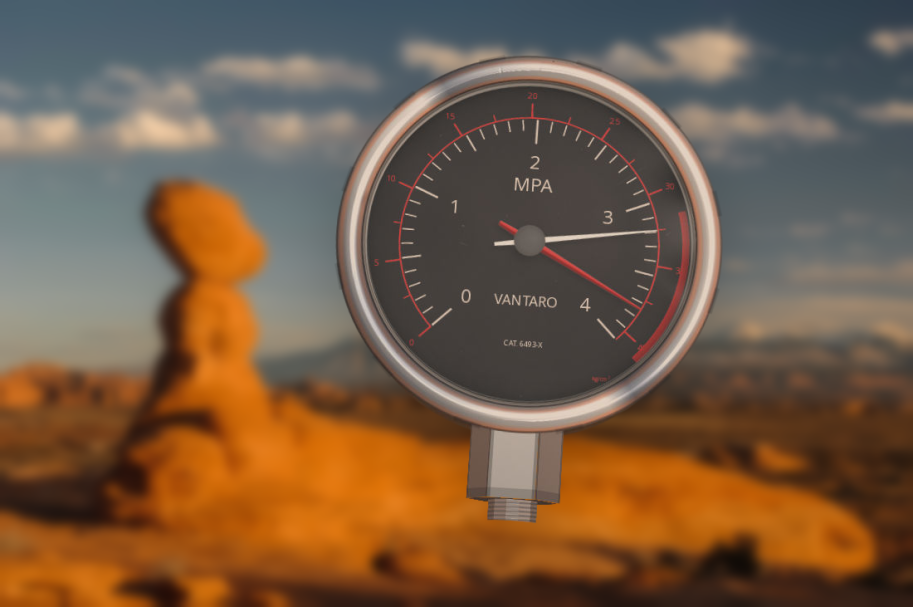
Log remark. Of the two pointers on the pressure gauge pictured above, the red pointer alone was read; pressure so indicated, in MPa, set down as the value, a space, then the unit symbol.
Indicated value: 3.75 MPa
